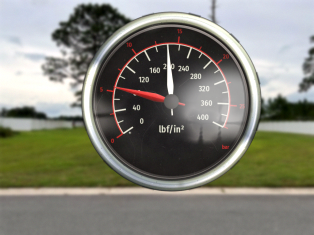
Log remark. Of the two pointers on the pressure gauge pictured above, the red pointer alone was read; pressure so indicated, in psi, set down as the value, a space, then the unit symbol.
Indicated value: 80 psi
